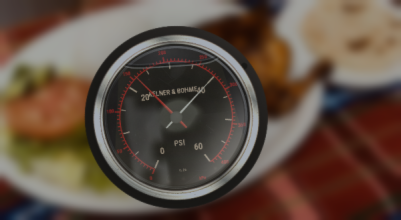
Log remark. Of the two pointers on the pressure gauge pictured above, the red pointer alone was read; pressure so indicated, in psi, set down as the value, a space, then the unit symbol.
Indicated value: 22.5 psi
